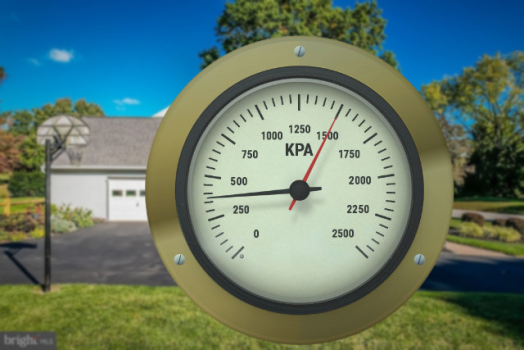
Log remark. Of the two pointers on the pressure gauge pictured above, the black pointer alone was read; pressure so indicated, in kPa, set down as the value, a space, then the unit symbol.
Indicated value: 375 kPa
